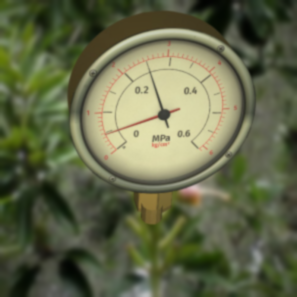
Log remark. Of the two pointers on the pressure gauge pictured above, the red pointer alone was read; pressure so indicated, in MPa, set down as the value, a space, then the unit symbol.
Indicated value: 0.05 MPa
